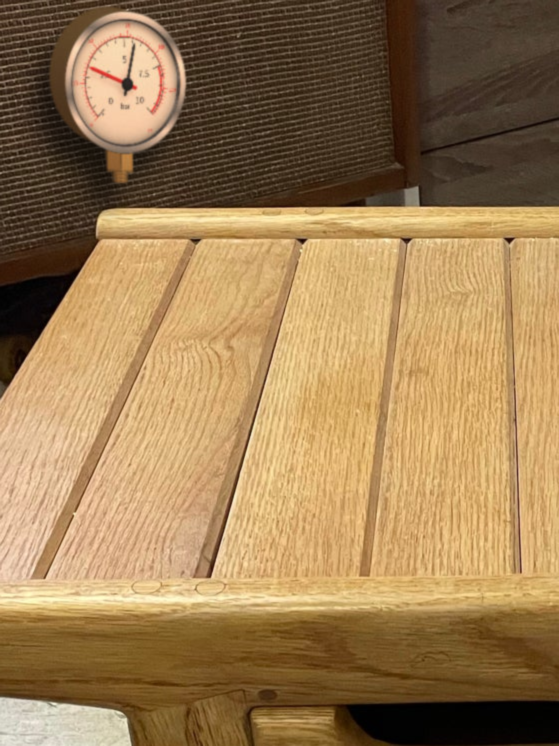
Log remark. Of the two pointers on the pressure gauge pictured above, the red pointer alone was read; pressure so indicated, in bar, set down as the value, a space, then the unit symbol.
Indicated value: 2.5 bar
